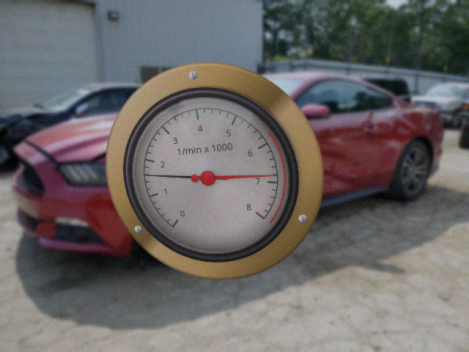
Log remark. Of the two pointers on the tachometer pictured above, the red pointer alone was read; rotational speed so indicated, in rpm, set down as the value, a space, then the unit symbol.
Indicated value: 6800 rpm
